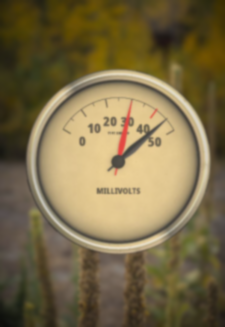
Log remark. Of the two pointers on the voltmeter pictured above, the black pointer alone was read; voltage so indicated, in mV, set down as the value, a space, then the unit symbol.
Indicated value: 45 mV
